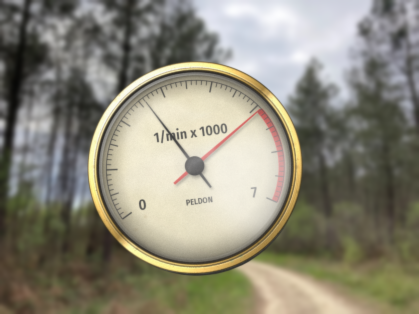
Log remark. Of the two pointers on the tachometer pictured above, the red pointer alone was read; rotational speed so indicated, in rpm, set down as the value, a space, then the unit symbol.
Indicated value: 5100 rpm
